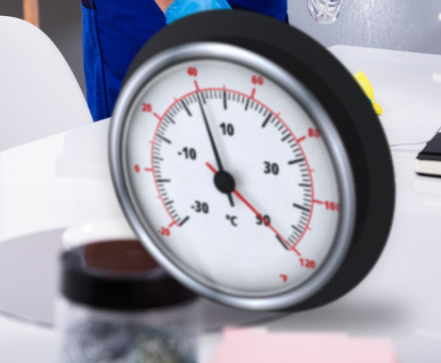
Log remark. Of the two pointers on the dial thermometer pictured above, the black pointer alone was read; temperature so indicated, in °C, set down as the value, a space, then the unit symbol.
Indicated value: 5 °C
